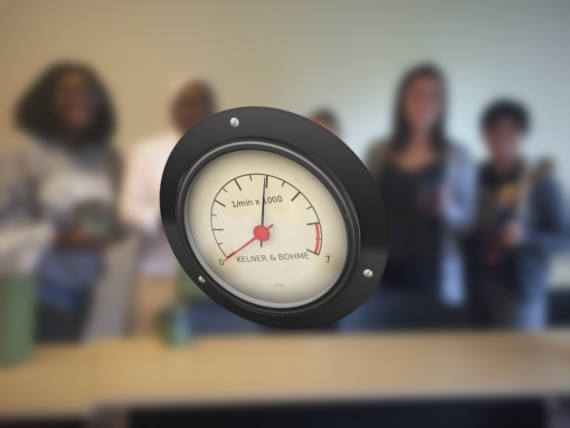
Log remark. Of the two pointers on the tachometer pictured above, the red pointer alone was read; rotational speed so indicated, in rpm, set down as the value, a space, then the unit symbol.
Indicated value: 0 rpm
